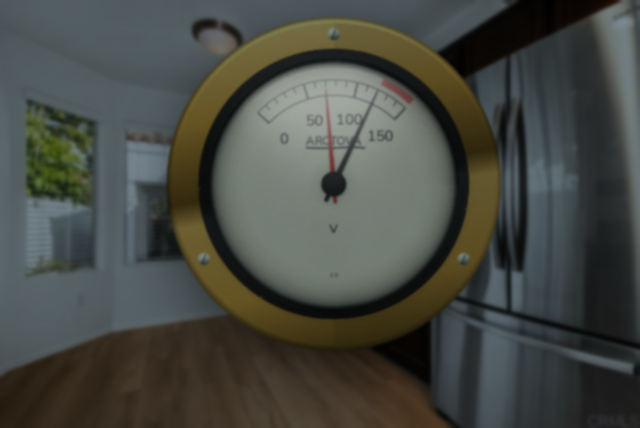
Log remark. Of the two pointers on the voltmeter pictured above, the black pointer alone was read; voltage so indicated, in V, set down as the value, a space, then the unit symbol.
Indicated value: 120 V
